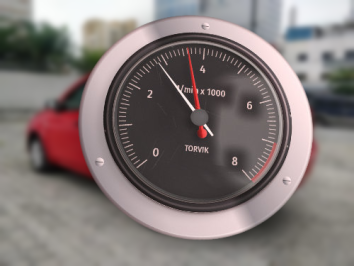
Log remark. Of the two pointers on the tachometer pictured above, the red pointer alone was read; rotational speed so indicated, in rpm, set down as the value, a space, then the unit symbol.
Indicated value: 3600 rpm
